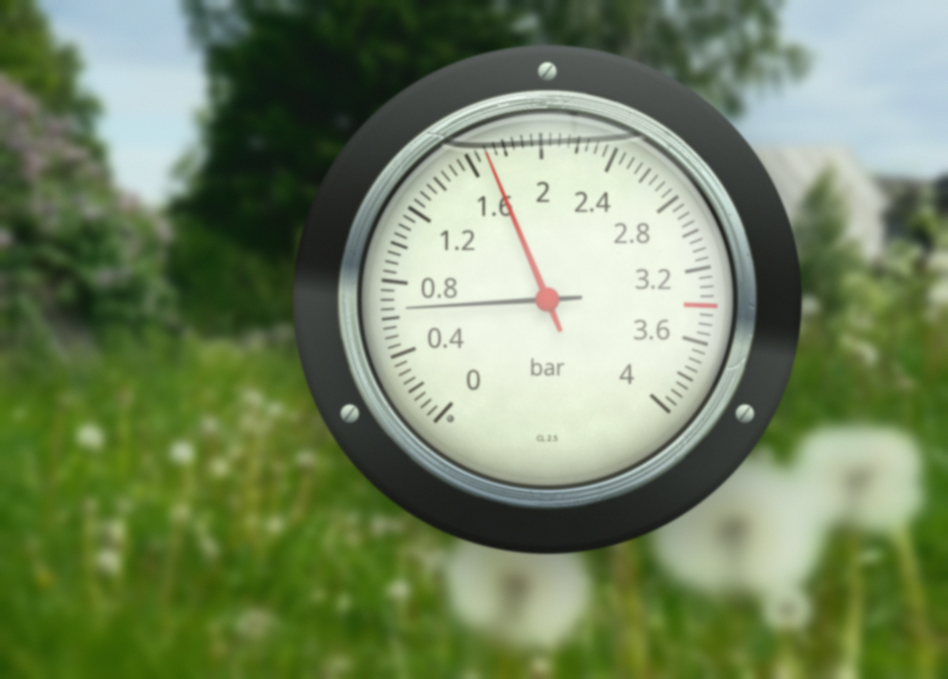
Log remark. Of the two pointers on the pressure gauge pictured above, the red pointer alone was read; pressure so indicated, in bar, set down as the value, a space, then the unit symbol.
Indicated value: 1.7 bar
